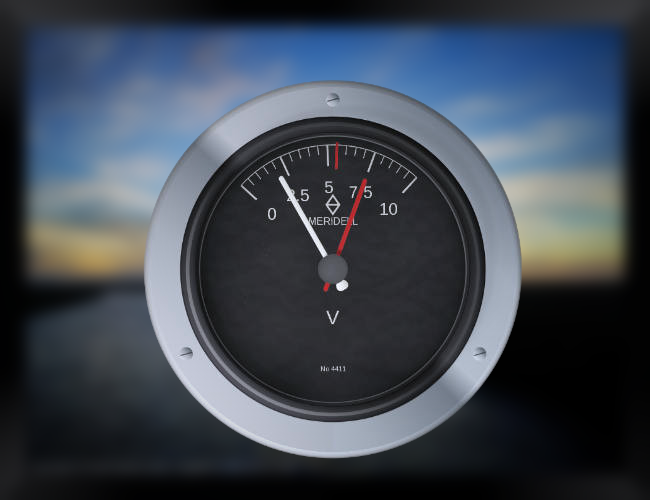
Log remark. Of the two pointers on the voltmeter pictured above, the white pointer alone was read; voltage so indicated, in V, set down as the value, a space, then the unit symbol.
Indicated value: 2 V
